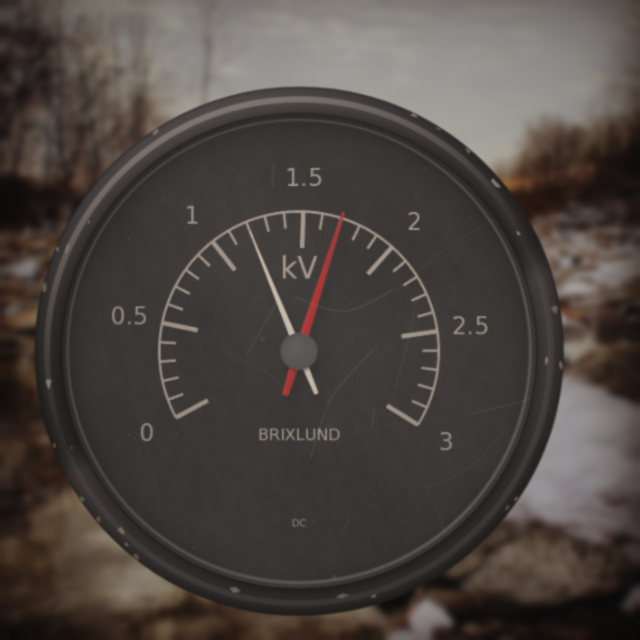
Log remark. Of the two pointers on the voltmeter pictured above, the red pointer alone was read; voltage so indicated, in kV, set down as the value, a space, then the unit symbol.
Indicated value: 1.7 kV
